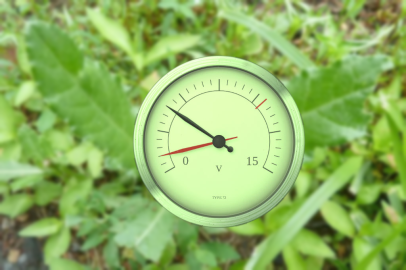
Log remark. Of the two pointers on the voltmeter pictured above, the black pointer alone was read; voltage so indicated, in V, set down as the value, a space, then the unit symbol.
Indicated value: 4 V
